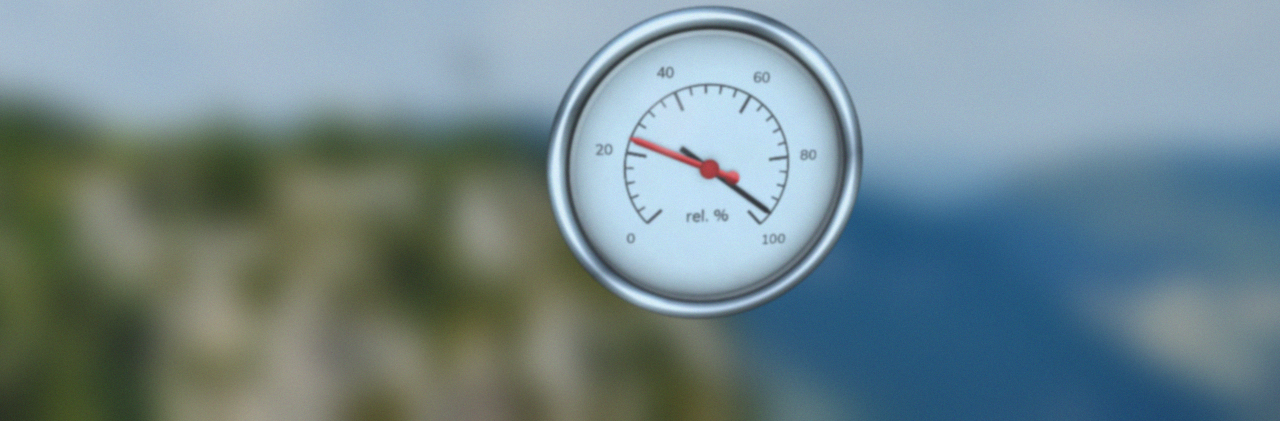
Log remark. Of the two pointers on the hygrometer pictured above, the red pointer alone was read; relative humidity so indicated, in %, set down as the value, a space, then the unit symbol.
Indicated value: 24 %
